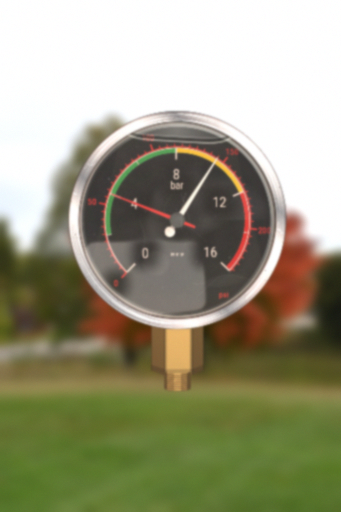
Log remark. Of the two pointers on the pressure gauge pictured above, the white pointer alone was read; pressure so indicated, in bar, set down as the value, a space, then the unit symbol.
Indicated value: 10 bar
